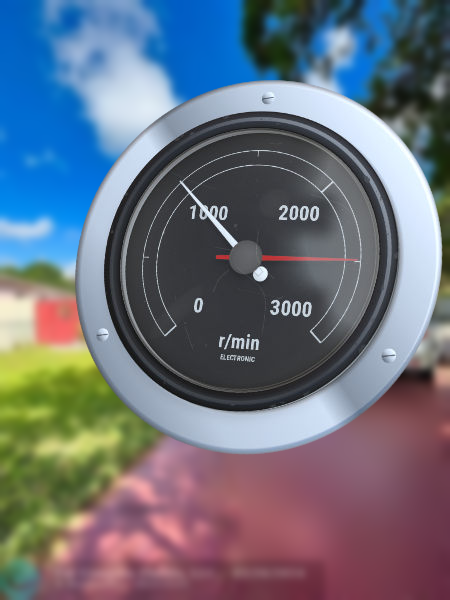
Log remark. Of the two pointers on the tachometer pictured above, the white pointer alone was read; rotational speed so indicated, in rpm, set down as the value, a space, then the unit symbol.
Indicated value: 1000 rpm
